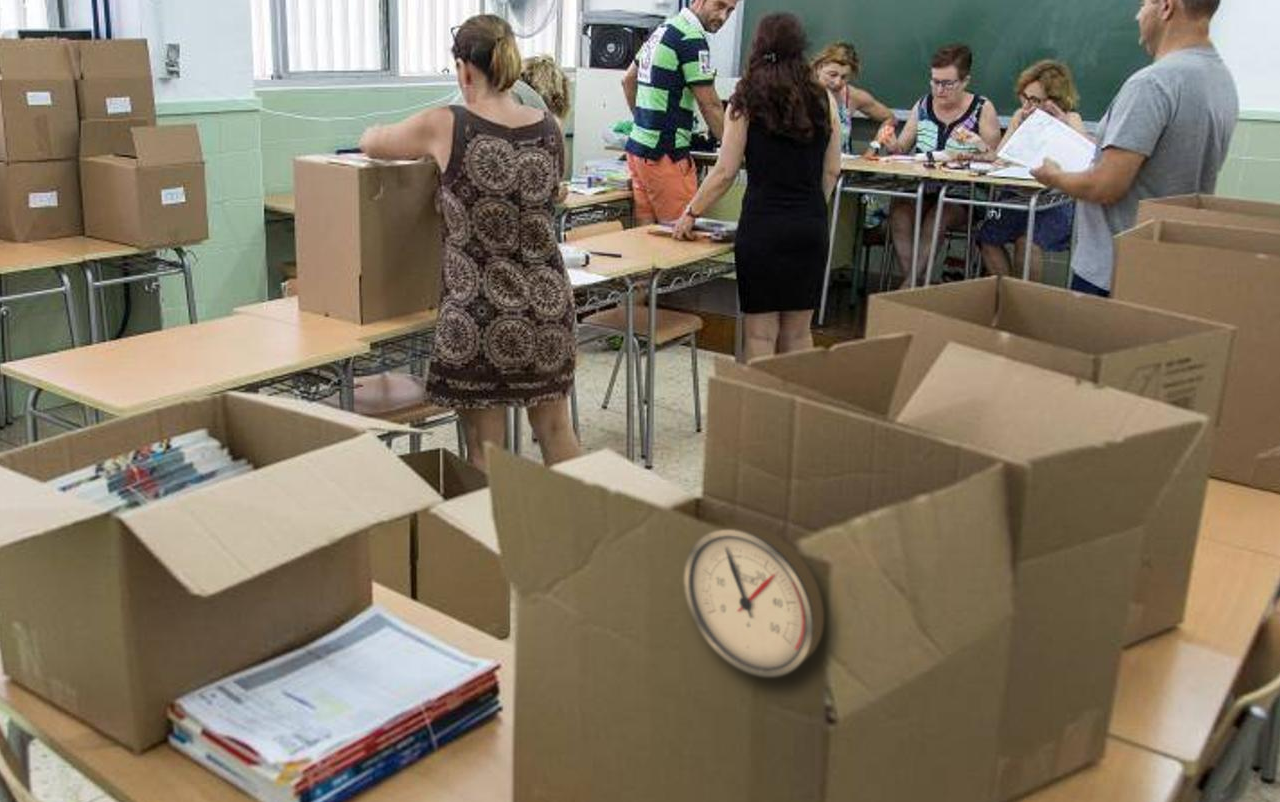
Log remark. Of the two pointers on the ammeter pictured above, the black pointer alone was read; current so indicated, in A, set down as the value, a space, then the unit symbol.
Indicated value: 20 A
